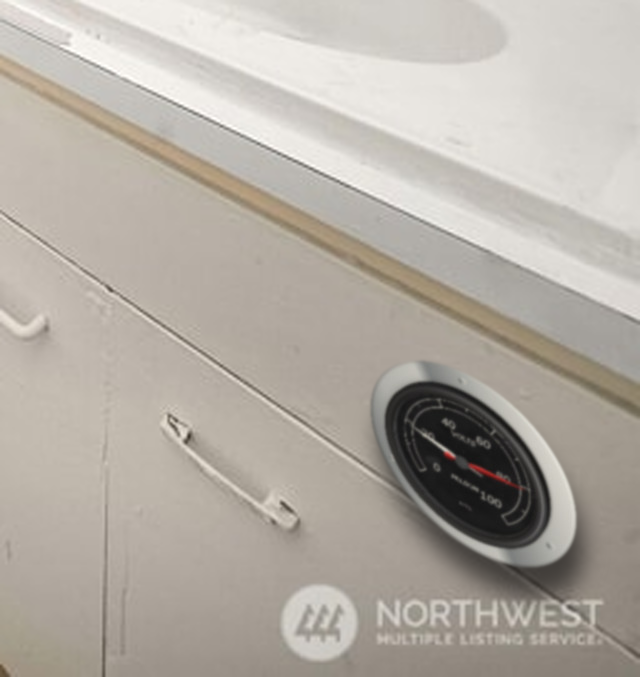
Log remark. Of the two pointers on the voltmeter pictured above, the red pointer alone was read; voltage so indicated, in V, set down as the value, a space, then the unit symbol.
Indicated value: 80 V
